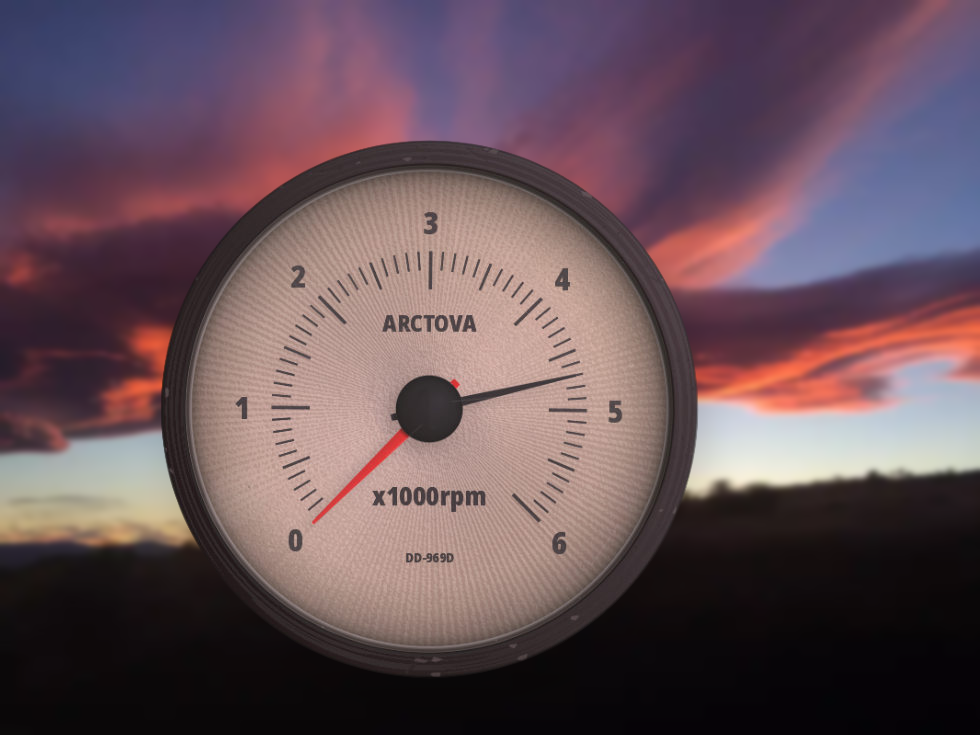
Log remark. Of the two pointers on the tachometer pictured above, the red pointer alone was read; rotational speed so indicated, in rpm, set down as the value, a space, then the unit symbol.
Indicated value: 0 rpm
